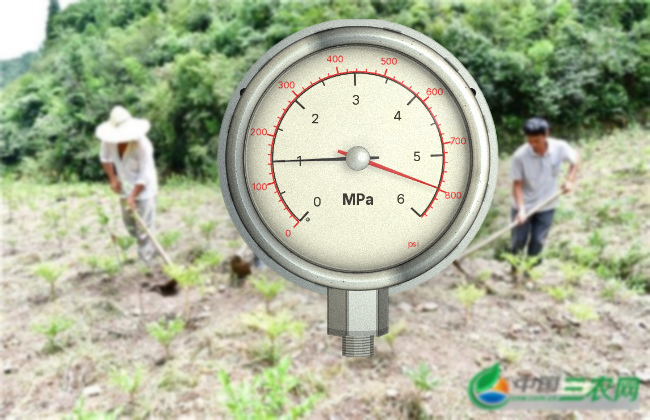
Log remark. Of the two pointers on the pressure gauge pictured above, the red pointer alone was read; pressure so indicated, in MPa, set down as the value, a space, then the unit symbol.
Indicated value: 5.5 MPa
